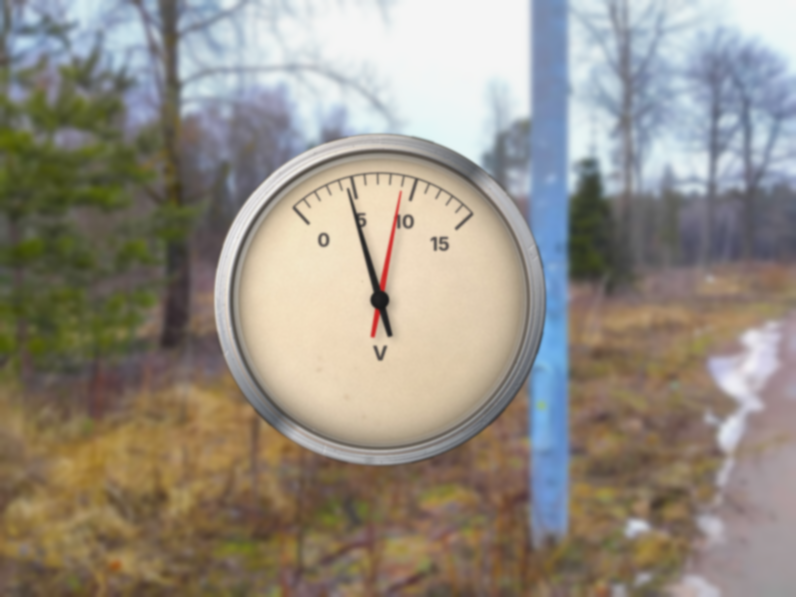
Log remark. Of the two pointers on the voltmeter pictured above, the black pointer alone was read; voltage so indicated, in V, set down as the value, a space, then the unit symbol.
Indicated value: 4.5 V
